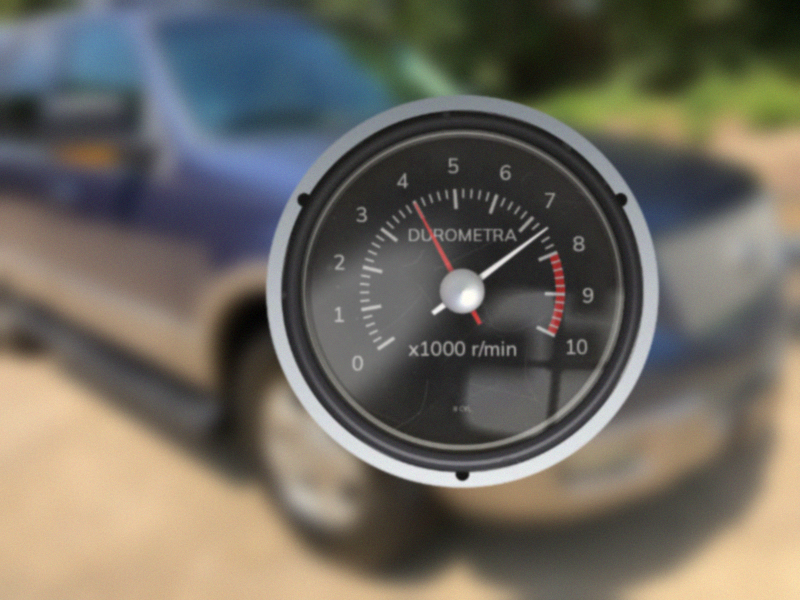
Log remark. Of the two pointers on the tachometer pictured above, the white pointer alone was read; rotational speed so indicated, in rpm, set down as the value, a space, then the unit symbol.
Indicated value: 7400 rpm
